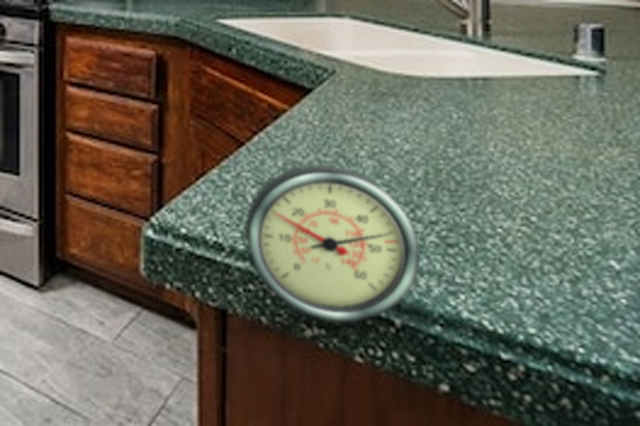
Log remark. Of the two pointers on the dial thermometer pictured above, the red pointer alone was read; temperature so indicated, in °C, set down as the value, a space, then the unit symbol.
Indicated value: 16 °C
